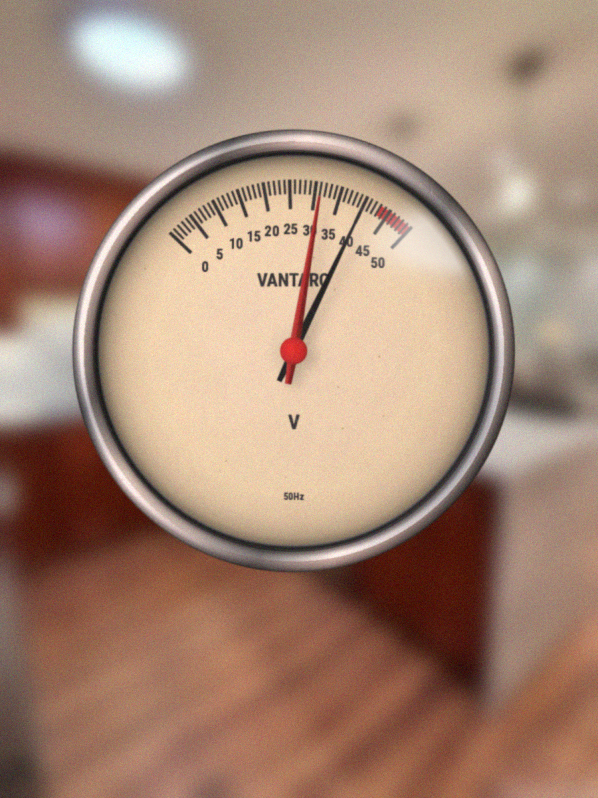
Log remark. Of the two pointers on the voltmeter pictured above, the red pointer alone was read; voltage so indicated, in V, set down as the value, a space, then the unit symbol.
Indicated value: 31 V
